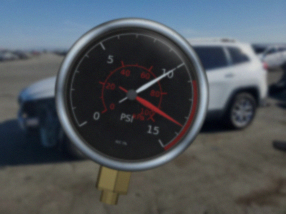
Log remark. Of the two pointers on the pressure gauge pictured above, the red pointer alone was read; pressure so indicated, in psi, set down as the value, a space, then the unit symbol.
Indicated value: 13.5 psi
